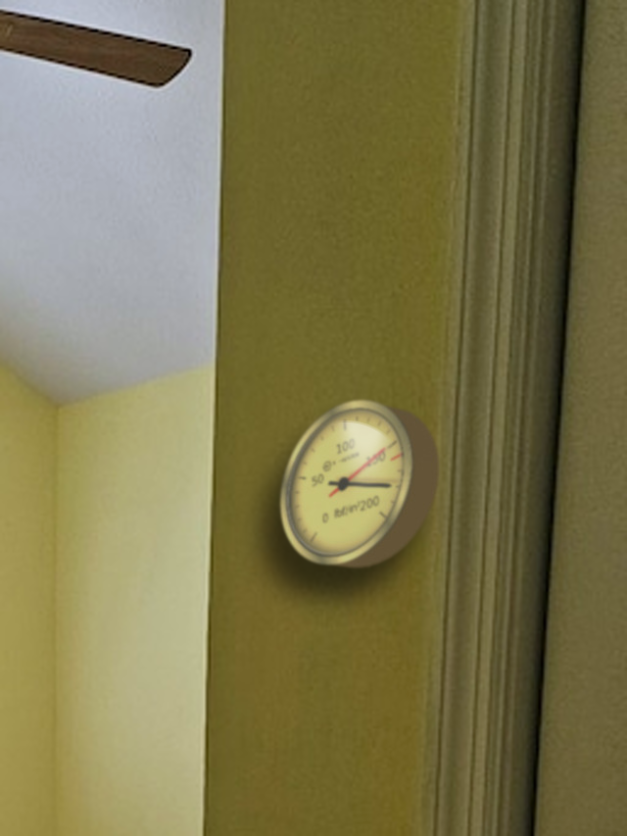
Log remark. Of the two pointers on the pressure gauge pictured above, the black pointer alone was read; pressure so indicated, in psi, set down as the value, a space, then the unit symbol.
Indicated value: 180 psi
